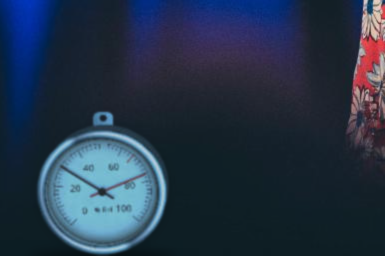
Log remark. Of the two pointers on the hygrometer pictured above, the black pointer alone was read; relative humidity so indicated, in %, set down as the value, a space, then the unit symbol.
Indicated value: 30 %
